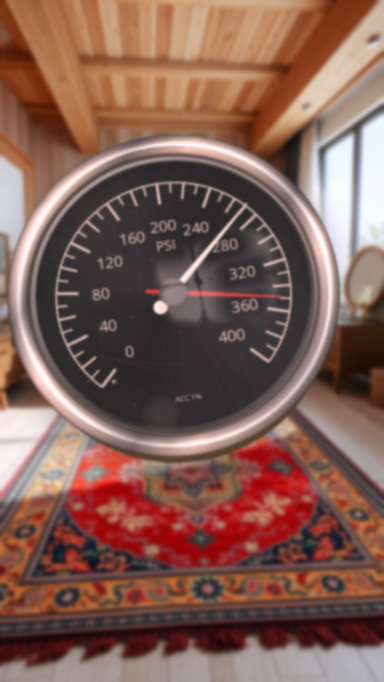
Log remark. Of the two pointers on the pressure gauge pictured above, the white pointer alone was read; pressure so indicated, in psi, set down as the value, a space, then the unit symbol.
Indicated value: 270 psi
